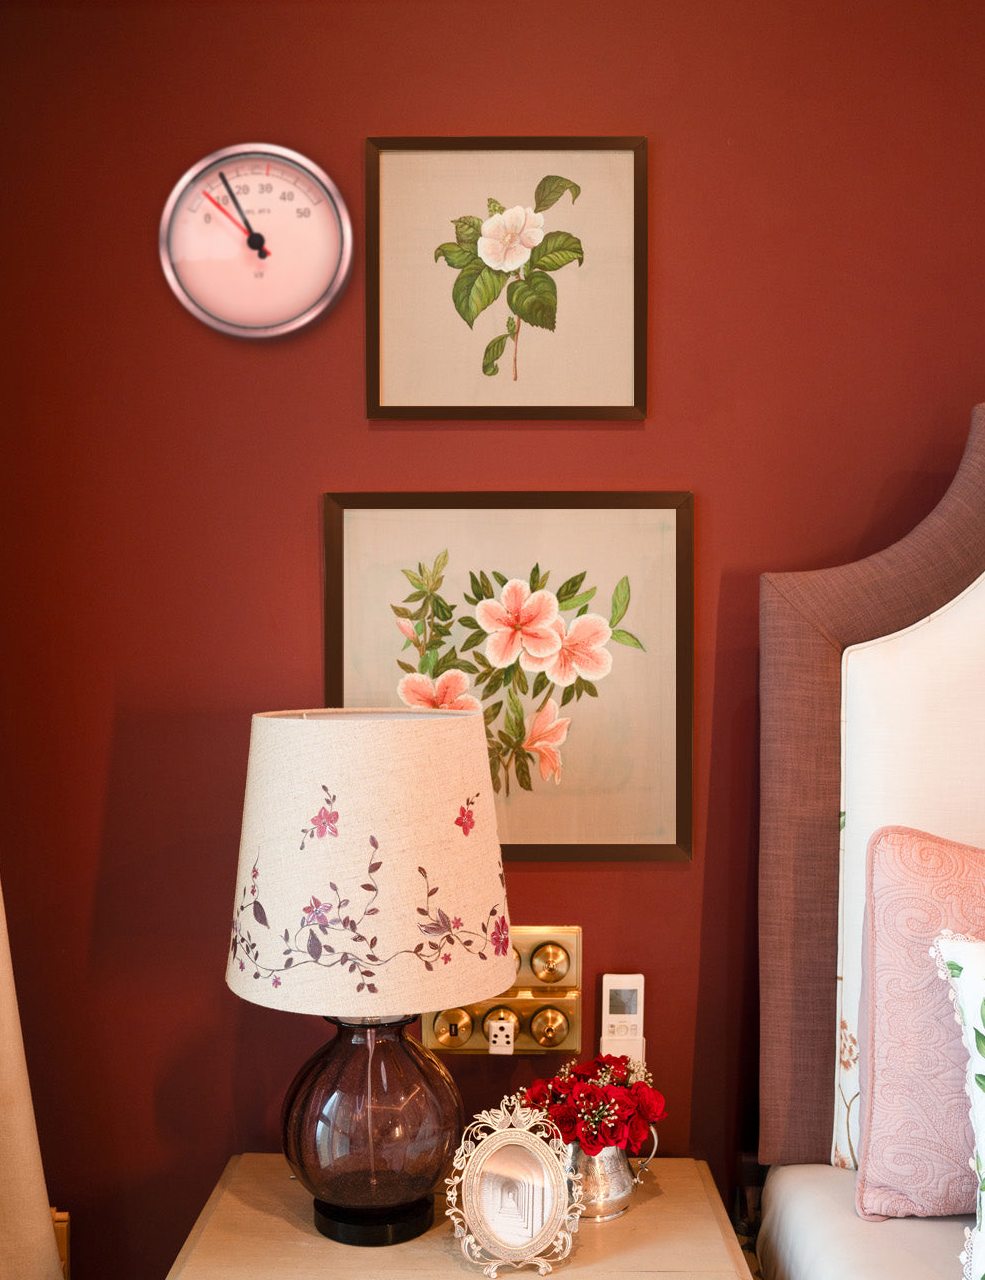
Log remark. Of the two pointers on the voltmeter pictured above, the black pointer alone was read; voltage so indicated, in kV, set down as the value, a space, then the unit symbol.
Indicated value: 15 kV
